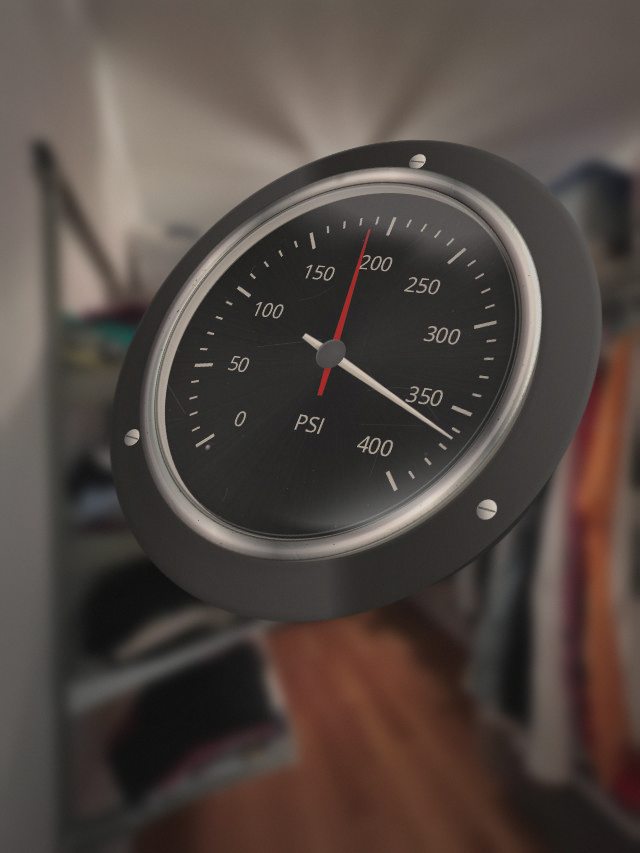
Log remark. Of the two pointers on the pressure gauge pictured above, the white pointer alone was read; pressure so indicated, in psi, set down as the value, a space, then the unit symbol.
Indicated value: 365 psi
